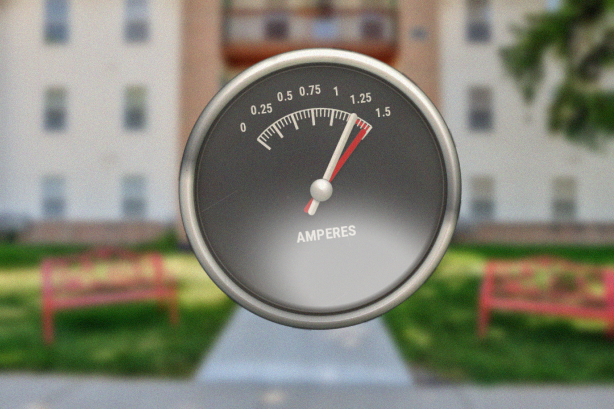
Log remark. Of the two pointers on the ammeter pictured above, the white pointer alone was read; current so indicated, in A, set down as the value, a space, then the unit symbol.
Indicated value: 1.25 A
